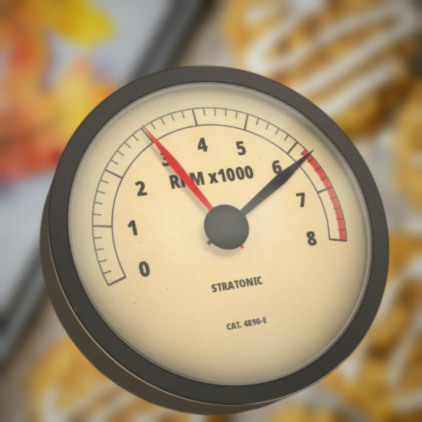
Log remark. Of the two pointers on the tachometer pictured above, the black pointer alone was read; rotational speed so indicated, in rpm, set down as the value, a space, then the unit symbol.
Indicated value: 6300 rpm
